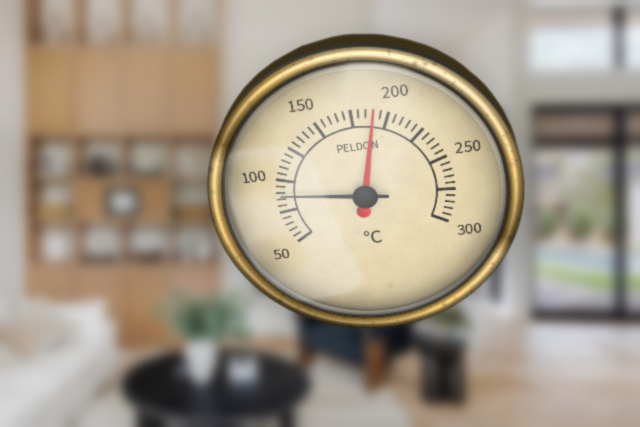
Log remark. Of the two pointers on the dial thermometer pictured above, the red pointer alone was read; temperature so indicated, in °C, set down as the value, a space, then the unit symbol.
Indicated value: 190 °C
